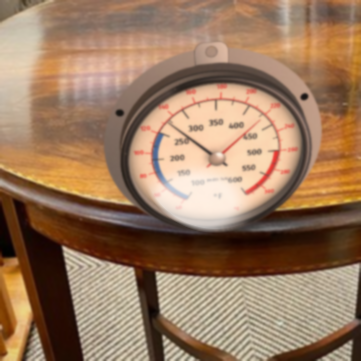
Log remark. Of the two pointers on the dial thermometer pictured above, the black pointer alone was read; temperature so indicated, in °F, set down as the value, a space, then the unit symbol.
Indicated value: 275 °F
